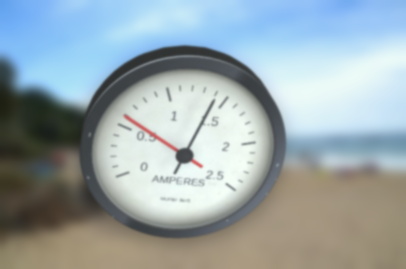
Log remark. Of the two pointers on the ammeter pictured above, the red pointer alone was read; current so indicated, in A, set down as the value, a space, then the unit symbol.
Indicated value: 0.6 A
